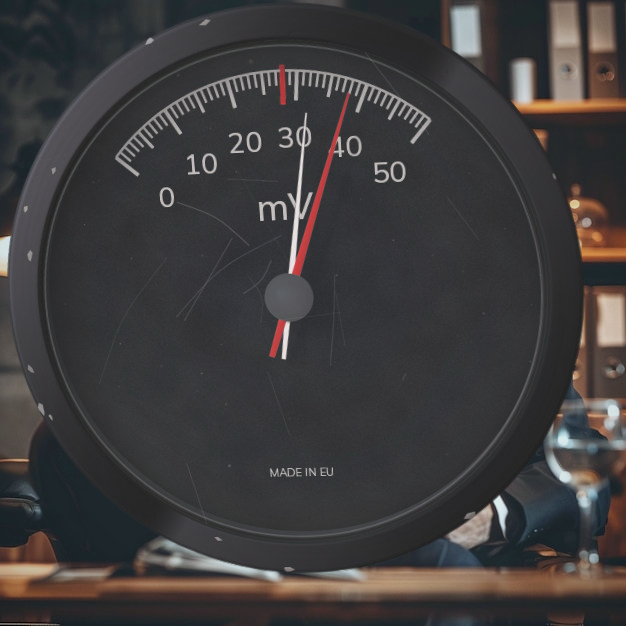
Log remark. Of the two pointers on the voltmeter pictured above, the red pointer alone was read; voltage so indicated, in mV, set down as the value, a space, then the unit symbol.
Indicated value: 38 mV
